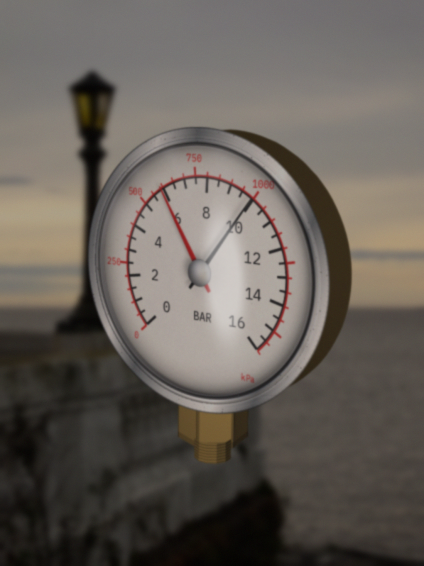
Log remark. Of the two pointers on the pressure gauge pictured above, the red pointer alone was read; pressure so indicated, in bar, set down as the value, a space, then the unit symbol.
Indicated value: 6 bar
